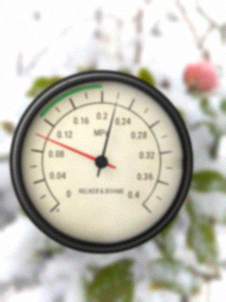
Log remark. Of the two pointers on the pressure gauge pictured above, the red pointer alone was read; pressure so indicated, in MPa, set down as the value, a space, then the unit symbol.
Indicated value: 0.1 MPa
